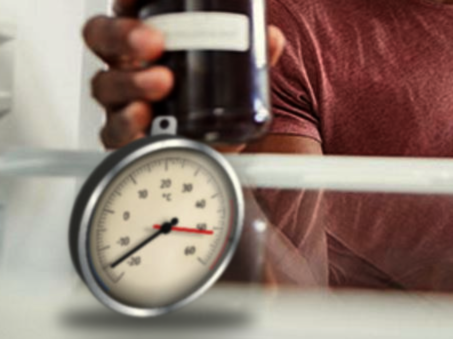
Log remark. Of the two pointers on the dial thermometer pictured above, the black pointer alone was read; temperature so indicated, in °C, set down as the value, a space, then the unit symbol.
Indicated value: -15 °C
